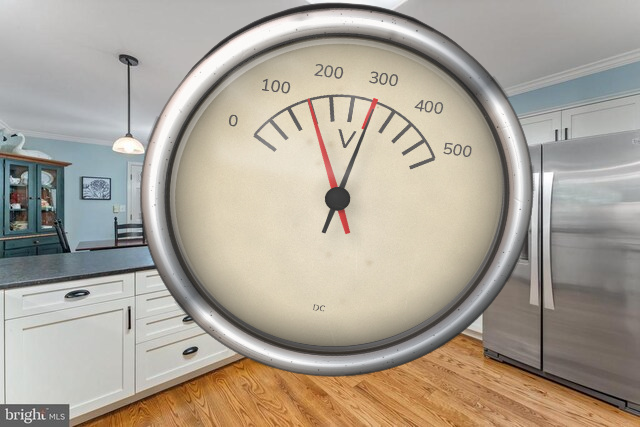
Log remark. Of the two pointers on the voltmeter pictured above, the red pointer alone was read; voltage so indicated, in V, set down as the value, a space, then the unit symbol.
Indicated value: 150 V
